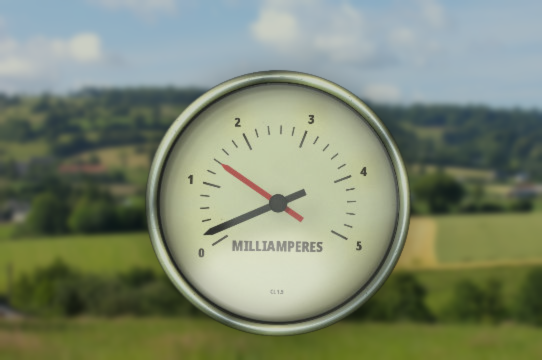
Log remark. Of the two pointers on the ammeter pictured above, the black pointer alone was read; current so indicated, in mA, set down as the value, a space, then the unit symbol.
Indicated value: 0.2 mA
